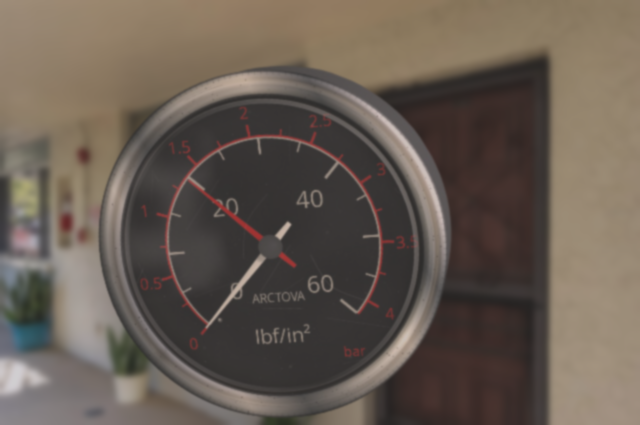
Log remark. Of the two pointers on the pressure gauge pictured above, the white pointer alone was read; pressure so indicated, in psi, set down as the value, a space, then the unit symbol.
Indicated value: 0 psi
